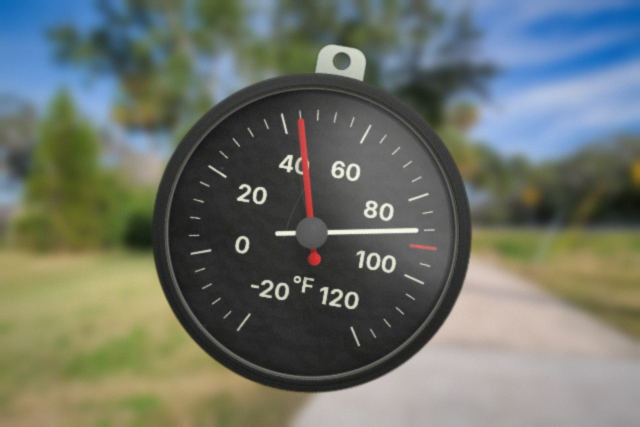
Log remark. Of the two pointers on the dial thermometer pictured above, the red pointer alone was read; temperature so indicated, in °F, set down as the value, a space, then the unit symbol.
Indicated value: 44 °F
